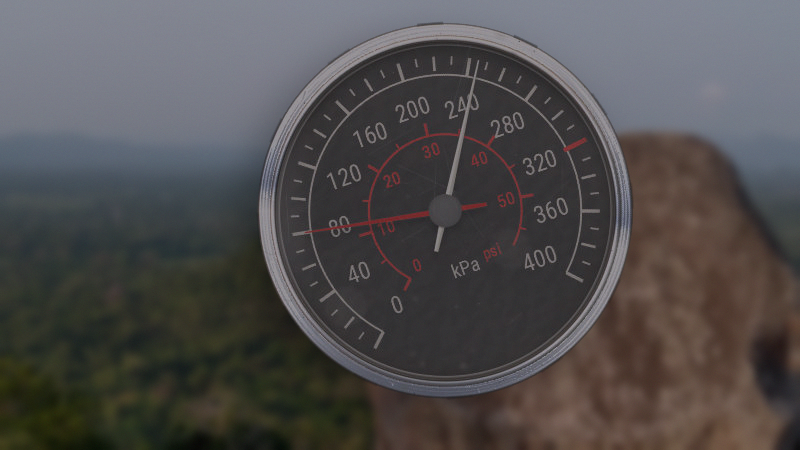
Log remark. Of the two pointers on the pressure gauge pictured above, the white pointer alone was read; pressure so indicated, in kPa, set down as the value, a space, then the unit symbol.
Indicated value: 245 kPa
